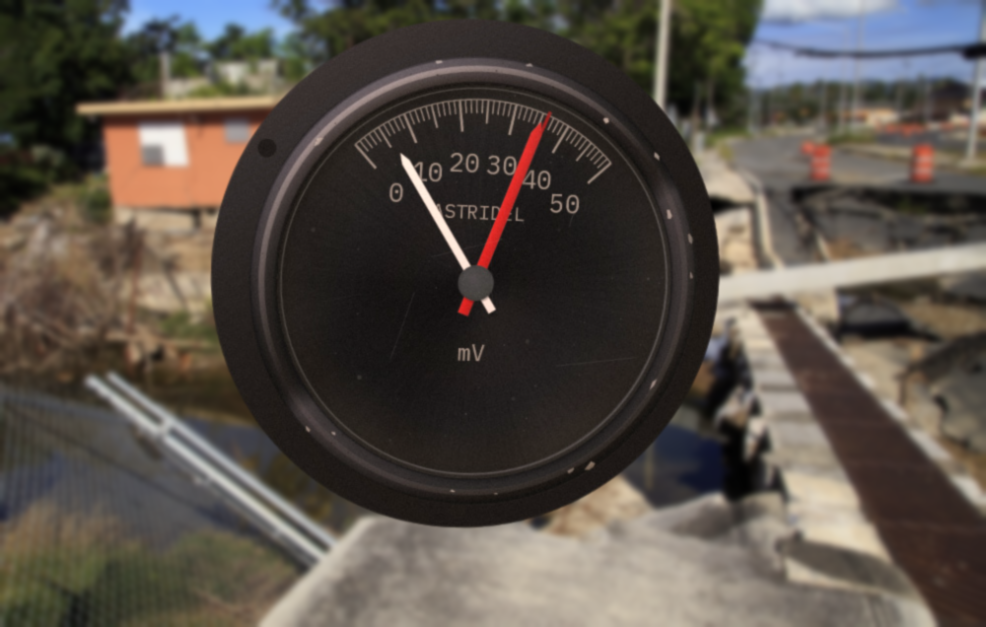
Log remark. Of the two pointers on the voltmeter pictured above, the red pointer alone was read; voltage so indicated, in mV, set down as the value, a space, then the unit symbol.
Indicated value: 35 mV
